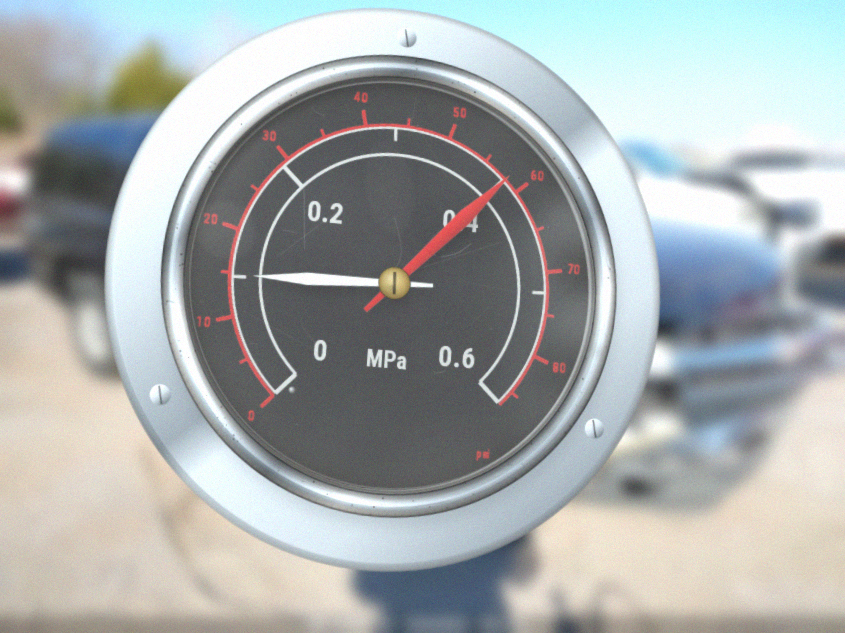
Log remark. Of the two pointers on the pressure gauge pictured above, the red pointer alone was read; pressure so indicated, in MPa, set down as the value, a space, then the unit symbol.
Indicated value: 0.4 MPa
